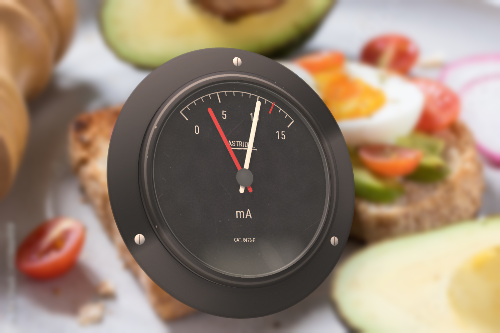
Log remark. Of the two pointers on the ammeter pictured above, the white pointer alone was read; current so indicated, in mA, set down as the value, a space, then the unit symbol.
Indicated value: 10 mA
